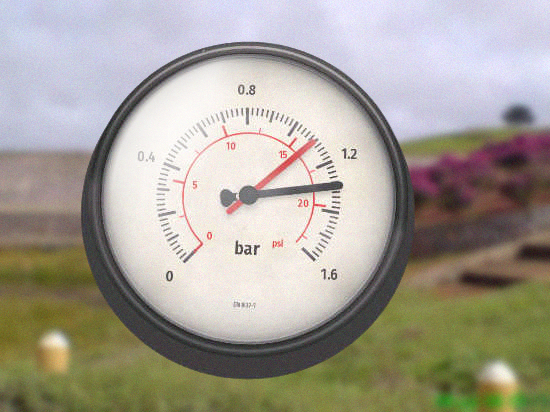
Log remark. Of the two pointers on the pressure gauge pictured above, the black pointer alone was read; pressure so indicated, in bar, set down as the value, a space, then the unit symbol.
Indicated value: 1.3 bar
